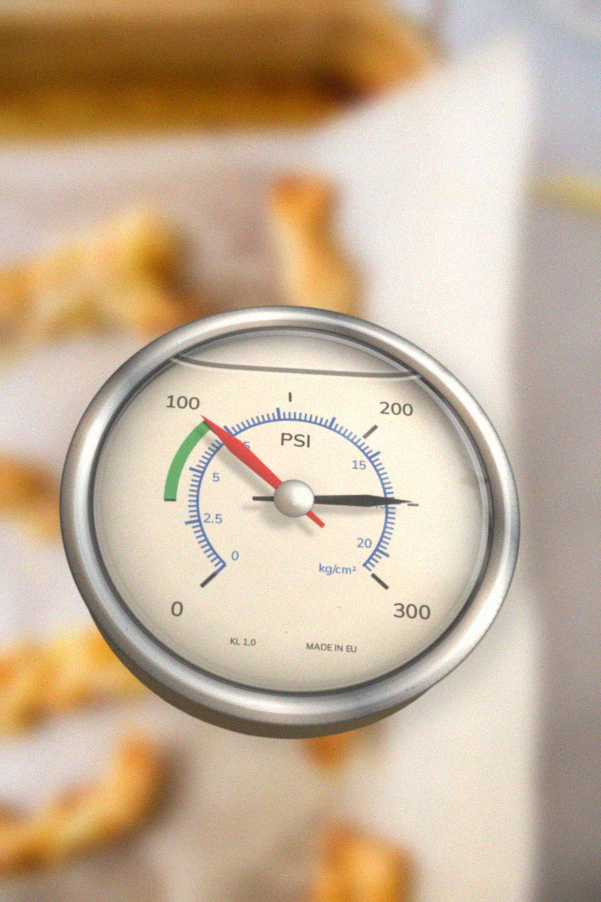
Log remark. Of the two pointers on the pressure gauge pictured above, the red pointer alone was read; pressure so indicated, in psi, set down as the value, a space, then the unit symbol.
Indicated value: 100 psi
